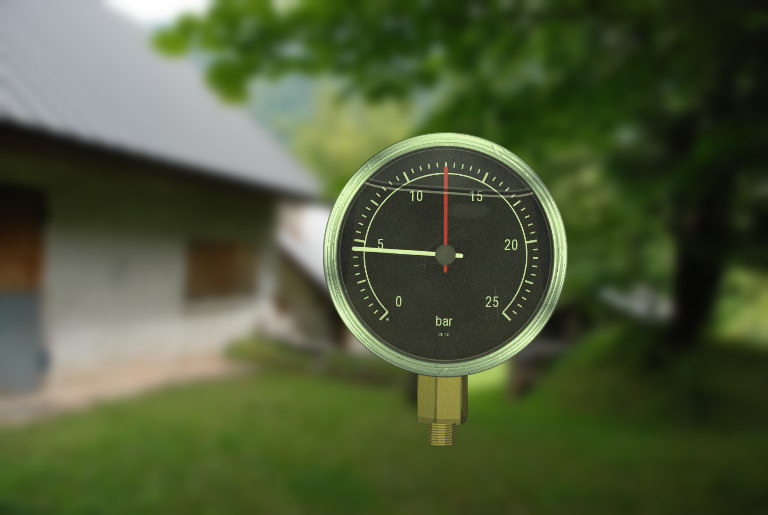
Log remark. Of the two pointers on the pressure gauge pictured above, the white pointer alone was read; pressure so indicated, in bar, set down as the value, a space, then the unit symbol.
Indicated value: 4.5 bar
